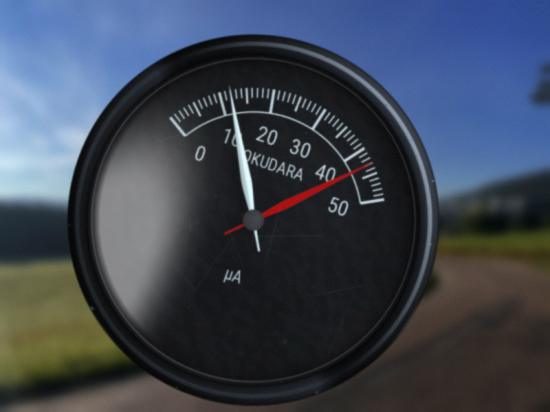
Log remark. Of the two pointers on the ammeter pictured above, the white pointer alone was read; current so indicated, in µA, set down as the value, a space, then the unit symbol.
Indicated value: 12 µA
